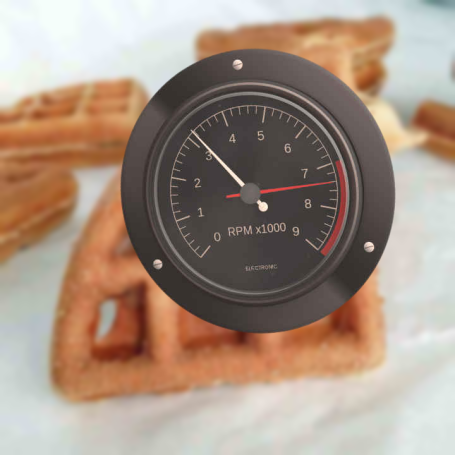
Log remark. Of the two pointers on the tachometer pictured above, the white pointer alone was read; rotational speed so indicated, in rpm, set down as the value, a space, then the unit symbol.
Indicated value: 3200 rpm
